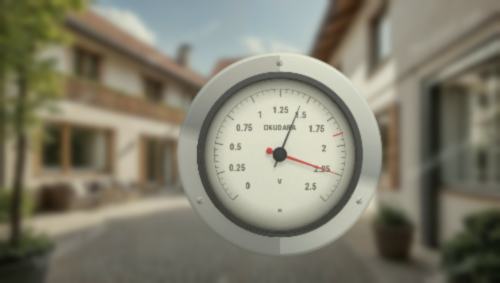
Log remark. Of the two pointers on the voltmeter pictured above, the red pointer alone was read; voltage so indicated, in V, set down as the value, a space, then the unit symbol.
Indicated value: 2.25 V
